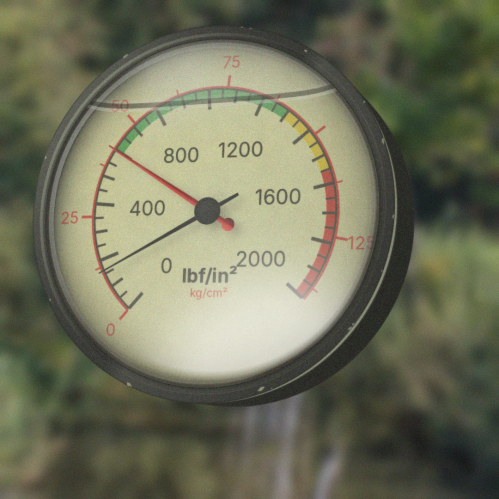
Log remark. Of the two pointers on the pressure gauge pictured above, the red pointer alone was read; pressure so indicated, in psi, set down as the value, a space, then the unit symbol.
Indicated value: 600 psi
